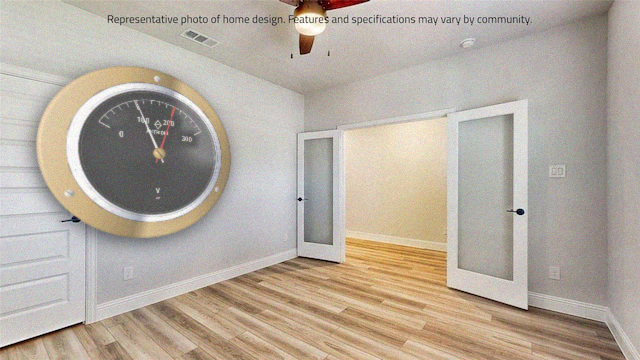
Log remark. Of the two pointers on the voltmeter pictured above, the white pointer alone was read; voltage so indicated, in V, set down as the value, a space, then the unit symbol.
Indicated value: 100 V
